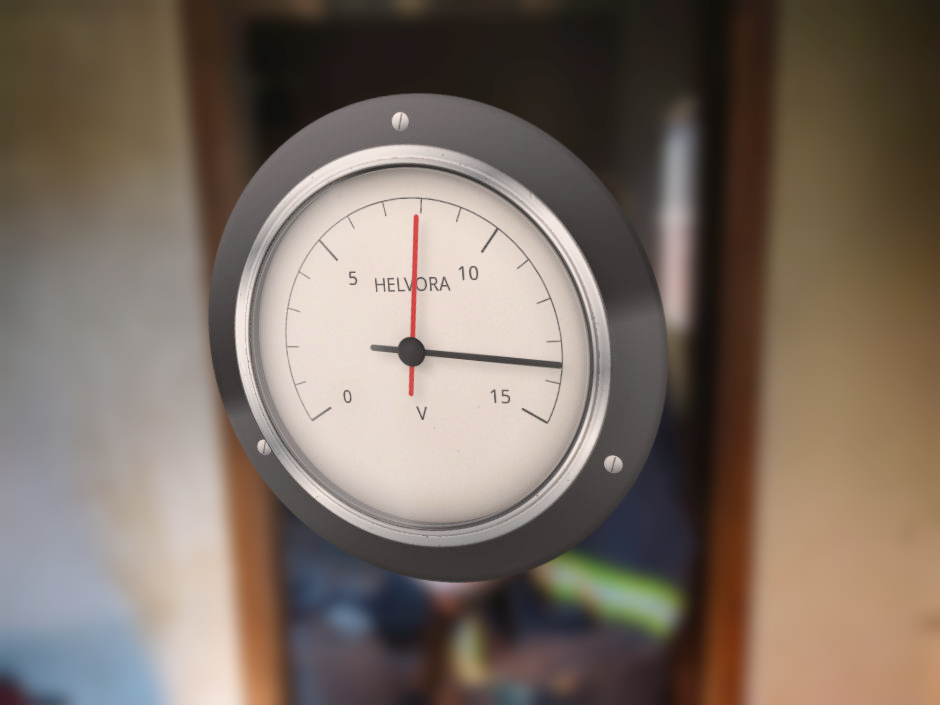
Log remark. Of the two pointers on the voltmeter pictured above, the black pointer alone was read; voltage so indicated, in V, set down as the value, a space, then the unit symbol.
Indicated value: 13.5 V
